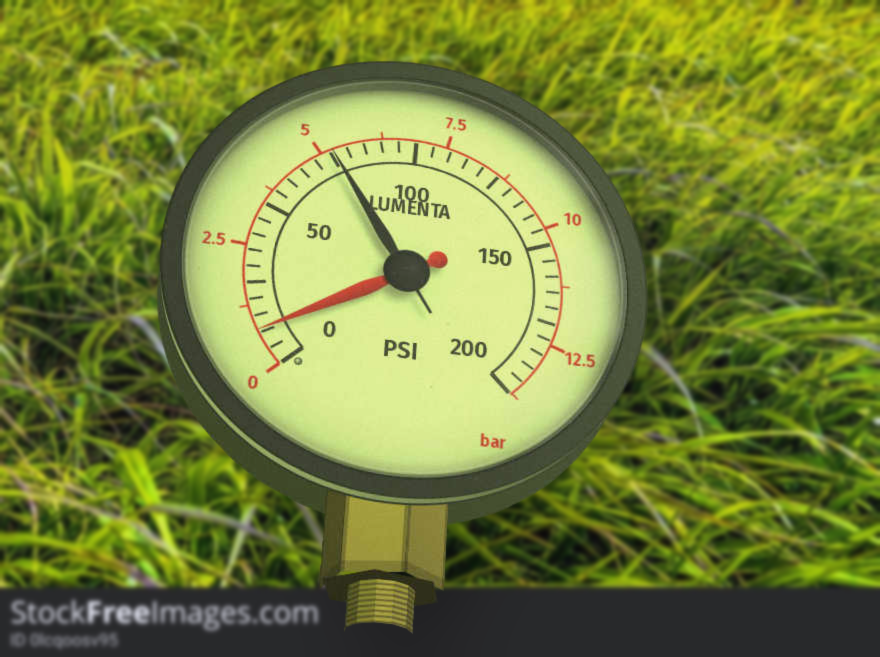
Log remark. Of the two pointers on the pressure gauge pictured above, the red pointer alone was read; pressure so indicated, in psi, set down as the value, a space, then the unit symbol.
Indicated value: 10 psi
